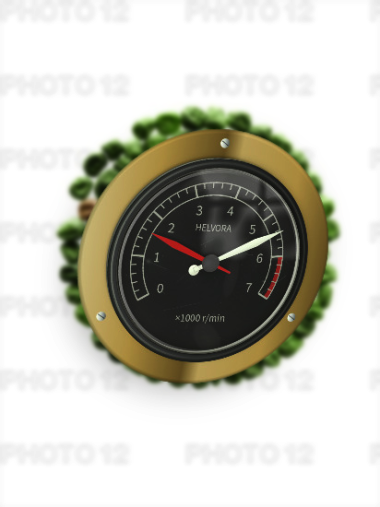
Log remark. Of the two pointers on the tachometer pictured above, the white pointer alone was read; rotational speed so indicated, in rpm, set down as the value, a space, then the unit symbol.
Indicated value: 5400 rpm
